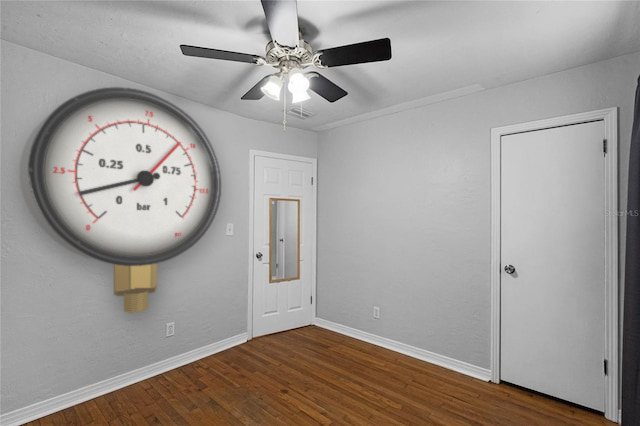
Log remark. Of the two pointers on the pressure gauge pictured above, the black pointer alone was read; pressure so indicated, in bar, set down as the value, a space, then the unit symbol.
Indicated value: 0.1 bar
